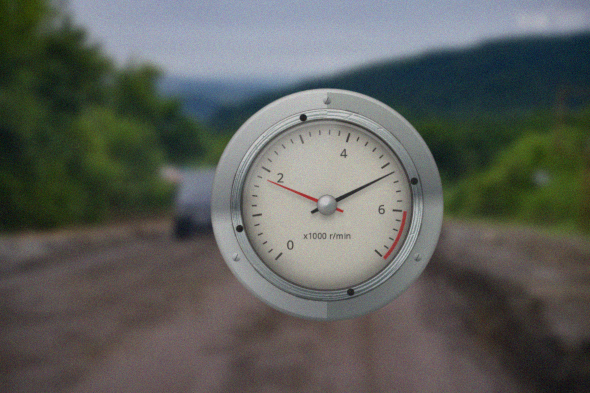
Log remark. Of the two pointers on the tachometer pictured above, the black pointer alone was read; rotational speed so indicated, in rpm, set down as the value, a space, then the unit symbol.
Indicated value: 5200 rpm
